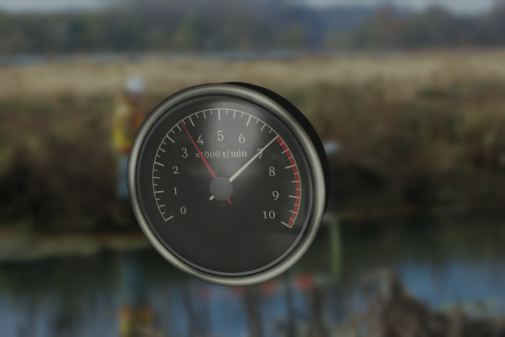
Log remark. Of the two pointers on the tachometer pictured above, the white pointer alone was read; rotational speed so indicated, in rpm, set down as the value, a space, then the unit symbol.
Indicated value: 7000 rpm
